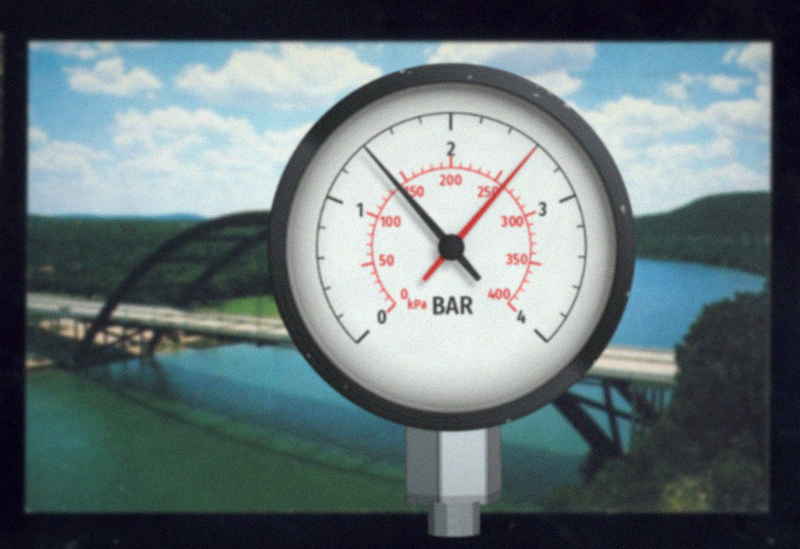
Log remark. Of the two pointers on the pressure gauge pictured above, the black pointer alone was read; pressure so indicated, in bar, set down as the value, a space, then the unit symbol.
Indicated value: 1.4 bar
